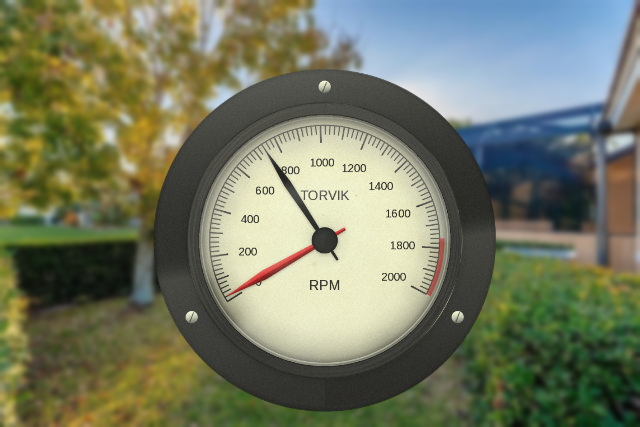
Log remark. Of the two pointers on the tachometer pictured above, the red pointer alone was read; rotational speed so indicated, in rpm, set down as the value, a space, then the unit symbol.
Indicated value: 20 rpm
